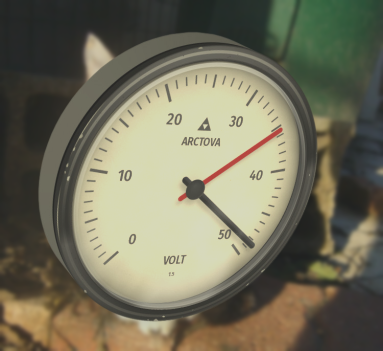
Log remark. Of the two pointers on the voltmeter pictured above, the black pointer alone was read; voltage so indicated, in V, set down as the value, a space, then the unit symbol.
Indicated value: 48.5 V
